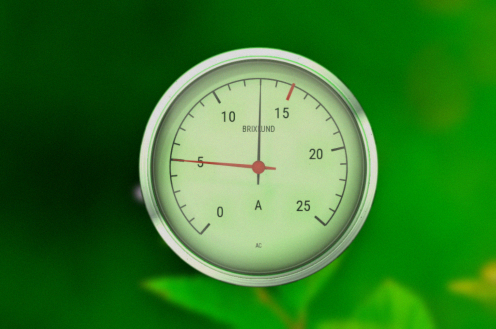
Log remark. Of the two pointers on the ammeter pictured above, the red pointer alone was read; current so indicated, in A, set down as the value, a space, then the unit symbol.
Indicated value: 5 A
